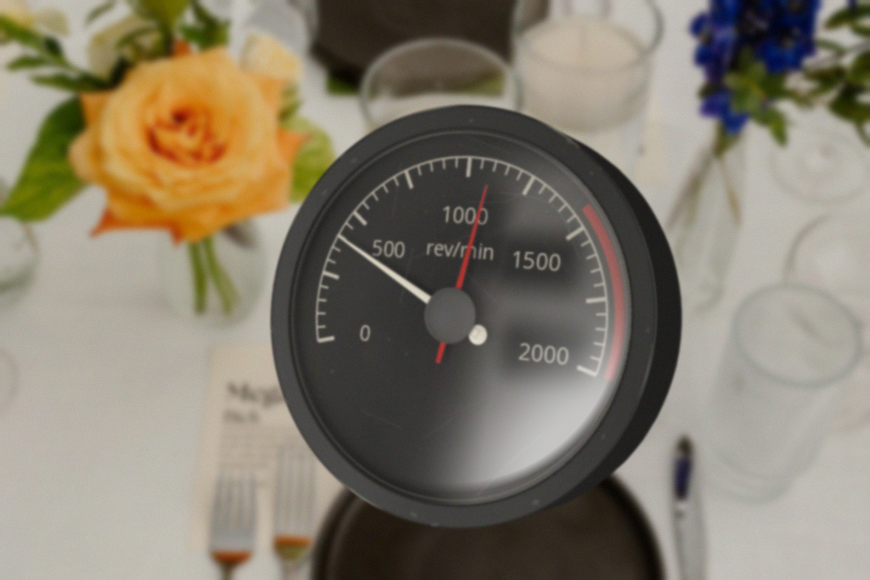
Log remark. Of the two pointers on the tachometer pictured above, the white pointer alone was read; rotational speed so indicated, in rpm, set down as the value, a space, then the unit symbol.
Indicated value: 400 rpm
